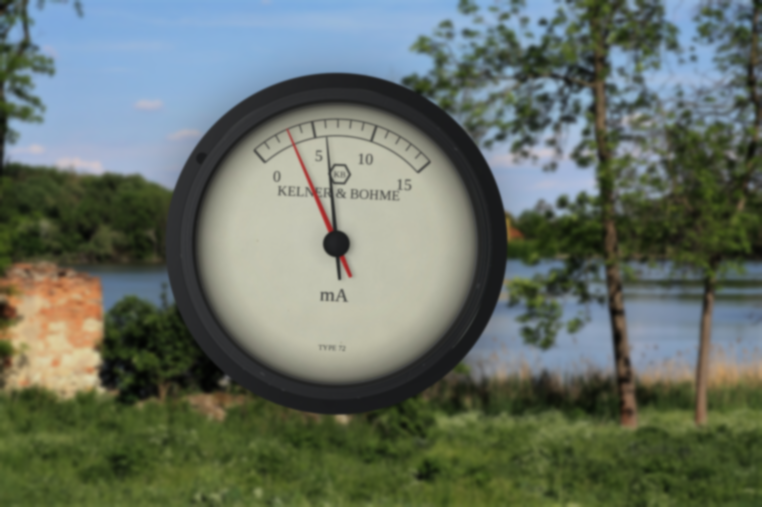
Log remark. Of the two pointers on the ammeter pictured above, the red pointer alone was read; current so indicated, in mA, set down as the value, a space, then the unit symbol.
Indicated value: 3 mA
